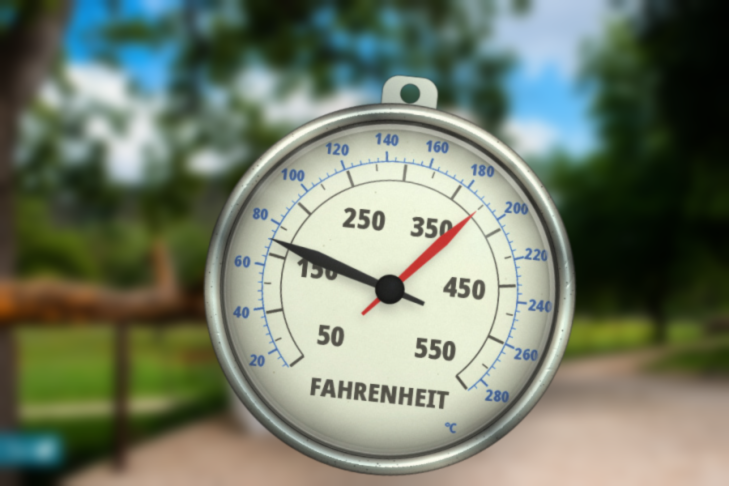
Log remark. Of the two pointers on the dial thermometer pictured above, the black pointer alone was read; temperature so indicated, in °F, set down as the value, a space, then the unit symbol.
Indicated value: 162.5 °F
